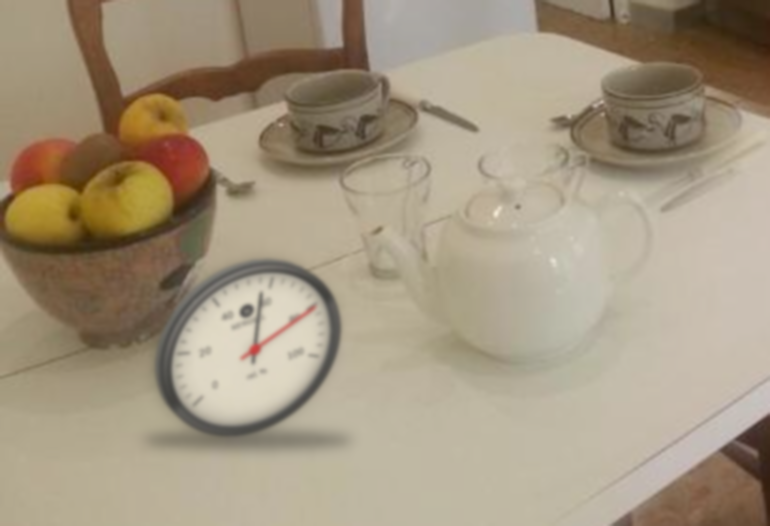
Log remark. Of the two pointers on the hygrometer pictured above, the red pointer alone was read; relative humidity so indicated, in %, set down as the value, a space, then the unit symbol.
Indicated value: 80 %
